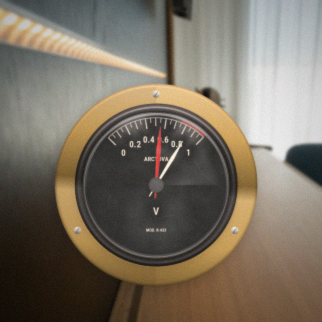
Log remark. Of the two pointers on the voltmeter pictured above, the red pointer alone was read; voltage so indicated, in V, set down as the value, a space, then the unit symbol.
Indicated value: 0.55 V
